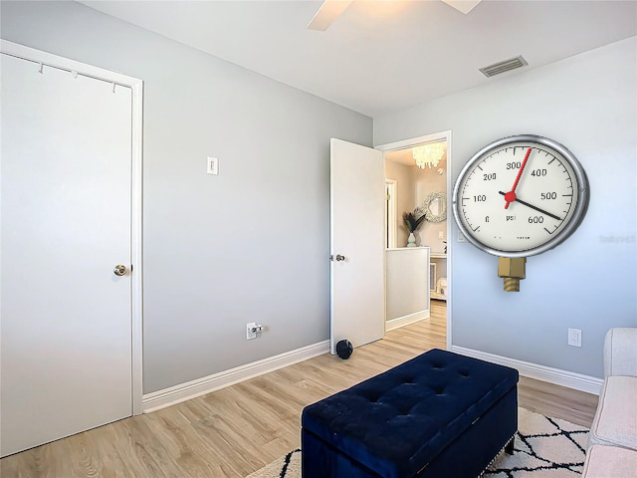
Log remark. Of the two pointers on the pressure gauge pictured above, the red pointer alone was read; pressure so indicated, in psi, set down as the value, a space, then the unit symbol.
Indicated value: 340 psi
